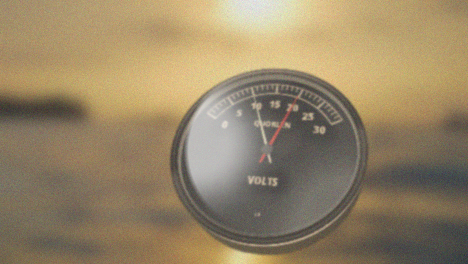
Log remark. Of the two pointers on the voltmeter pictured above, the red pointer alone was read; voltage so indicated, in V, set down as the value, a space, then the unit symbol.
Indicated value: 20 V
